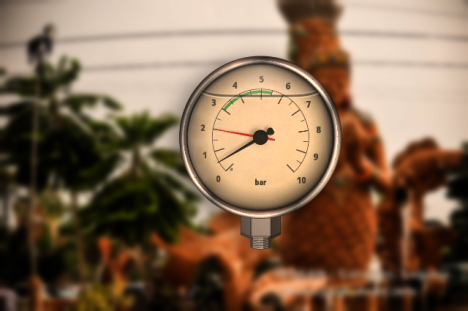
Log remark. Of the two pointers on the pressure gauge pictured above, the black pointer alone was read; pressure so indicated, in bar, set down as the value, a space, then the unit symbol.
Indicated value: 0.5 bar
